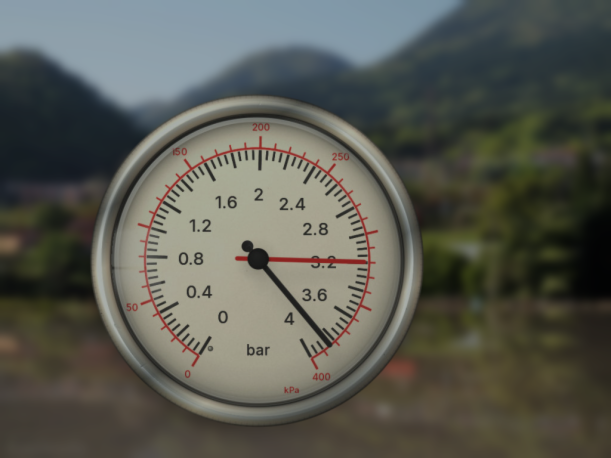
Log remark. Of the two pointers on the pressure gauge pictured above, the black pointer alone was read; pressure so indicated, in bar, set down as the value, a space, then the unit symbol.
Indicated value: 3.85 bar
